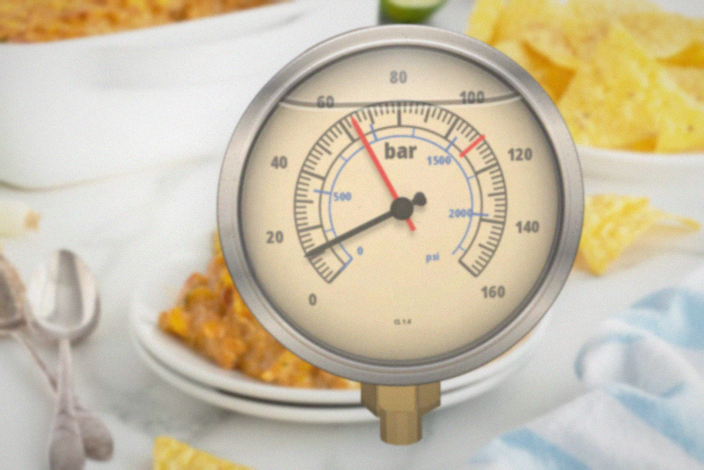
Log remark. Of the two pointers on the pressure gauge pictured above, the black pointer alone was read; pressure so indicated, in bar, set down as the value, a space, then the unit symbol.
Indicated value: 12 bar
